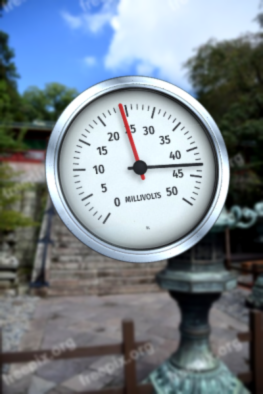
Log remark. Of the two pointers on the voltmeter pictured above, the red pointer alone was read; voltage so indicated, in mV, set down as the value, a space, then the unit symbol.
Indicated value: 24 mV
